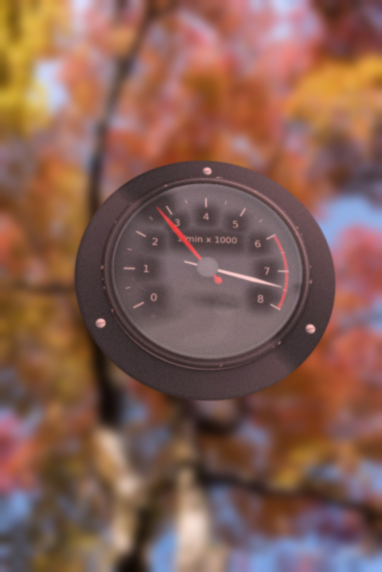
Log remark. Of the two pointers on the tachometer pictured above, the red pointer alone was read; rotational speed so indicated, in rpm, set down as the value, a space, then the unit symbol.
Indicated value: 2750 rpm
